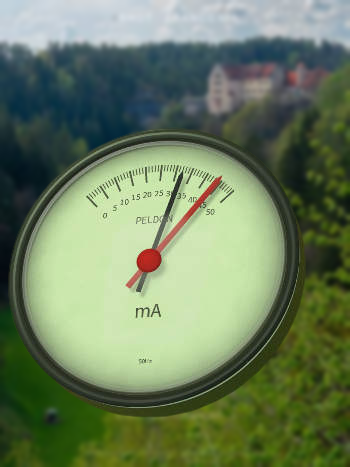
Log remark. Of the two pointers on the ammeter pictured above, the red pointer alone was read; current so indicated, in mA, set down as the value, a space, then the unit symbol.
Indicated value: 45 mA
